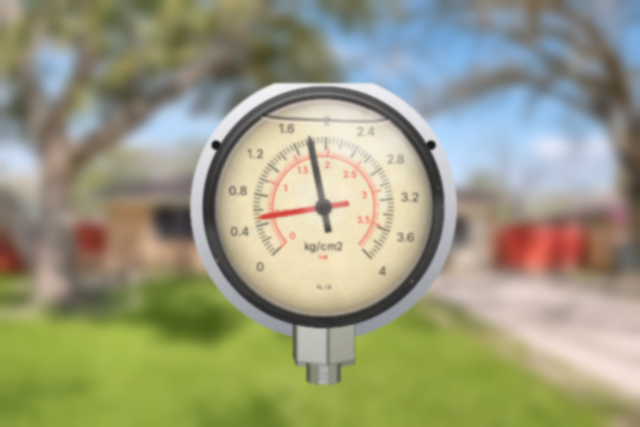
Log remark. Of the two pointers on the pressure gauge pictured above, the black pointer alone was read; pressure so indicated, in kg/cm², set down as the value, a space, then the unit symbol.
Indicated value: 1.8 kg/cm²
